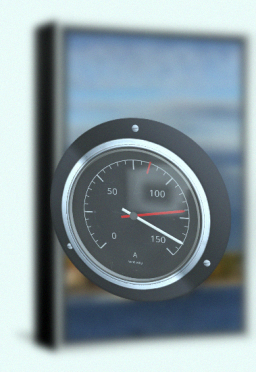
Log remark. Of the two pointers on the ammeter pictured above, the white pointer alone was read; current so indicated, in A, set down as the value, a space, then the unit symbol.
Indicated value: 140 A
